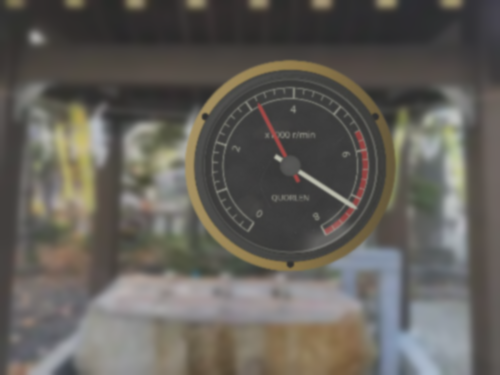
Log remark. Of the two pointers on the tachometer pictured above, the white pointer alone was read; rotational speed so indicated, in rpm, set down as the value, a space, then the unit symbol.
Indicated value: 7200 rpm
